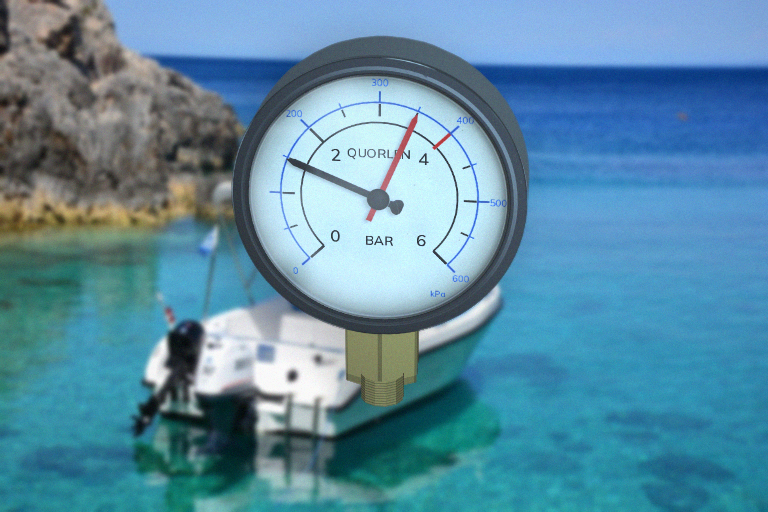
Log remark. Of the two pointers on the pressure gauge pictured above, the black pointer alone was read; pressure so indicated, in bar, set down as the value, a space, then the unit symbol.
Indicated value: 1.5 bar
